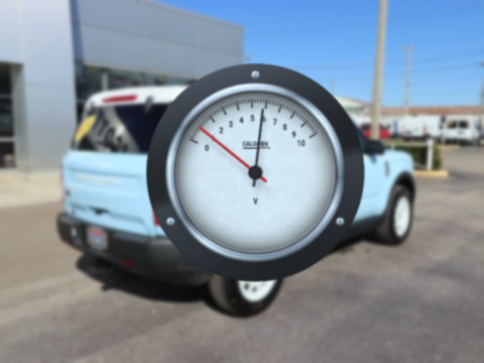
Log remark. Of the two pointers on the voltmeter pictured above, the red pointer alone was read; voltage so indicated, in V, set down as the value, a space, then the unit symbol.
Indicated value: 1 V
